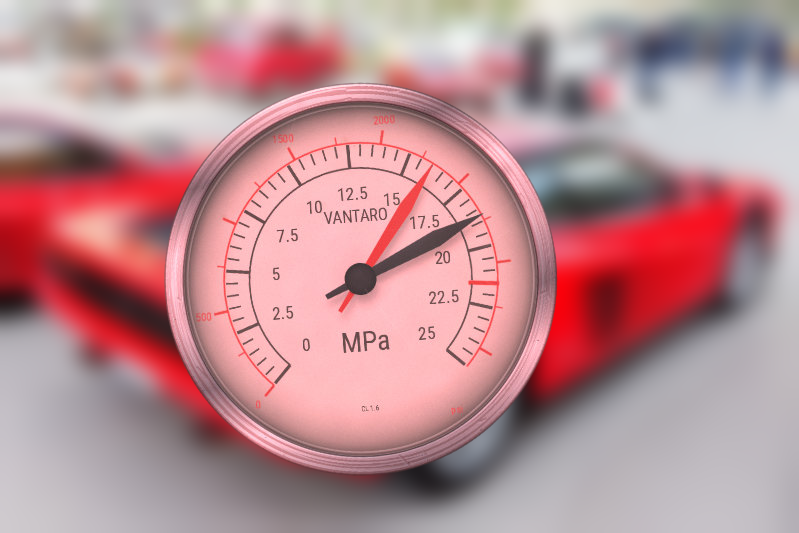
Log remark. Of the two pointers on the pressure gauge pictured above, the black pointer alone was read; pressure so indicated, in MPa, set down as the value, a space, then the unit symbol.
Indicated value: 18.75 MPa
